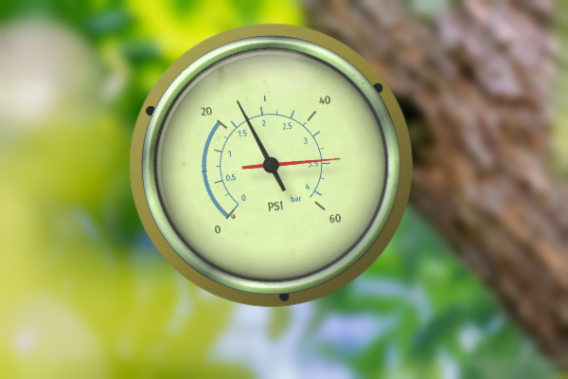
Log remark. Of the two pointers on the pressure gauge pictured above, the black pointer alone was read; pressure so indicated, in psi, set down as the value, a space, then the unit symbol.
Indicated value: 25 psi
